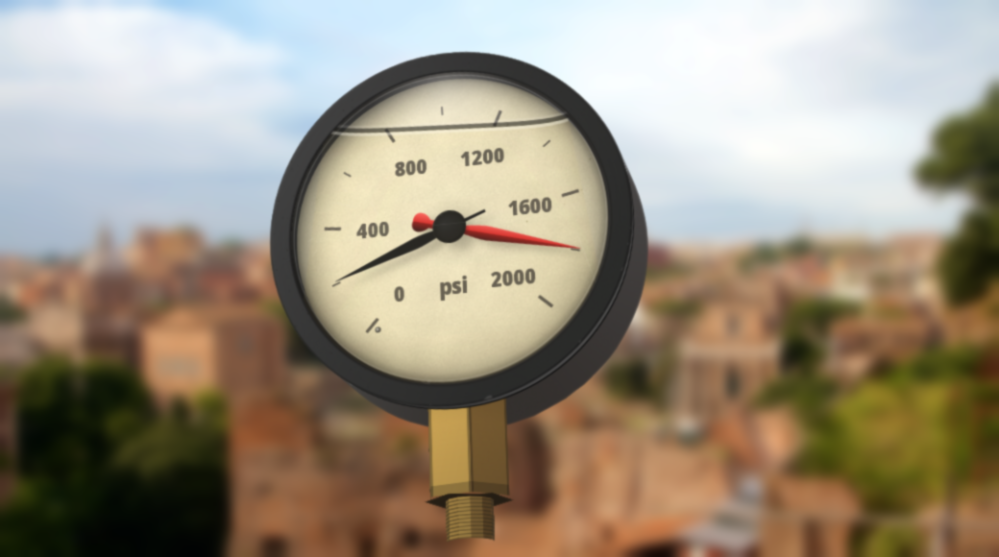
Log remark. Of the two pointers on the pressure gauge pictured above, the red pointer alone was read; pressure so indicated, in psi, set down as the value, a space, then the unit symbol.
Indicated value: 1800 psi
